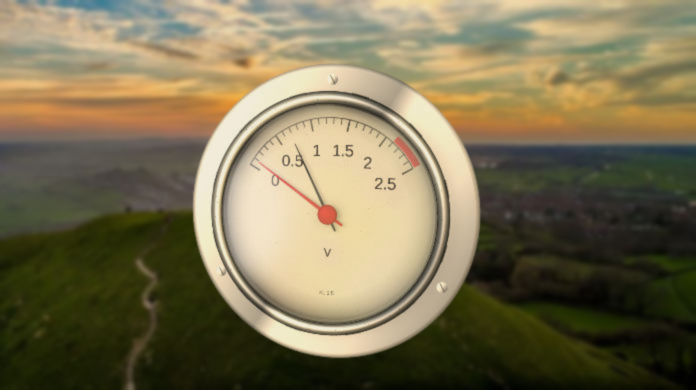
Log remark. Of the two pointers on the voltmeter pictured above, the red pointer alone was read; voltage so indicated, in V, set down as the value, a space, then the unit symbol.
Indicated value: 0.1 V
